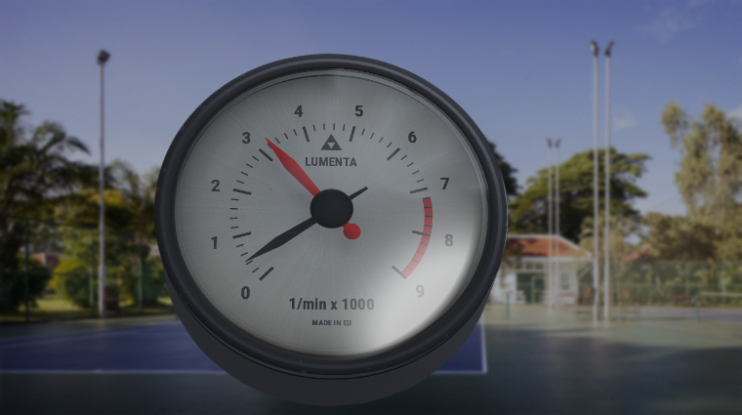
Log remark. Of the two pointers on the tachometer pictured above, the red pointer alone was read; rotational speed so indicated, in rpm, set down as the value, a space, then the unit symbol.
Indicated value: 3200 rpm
